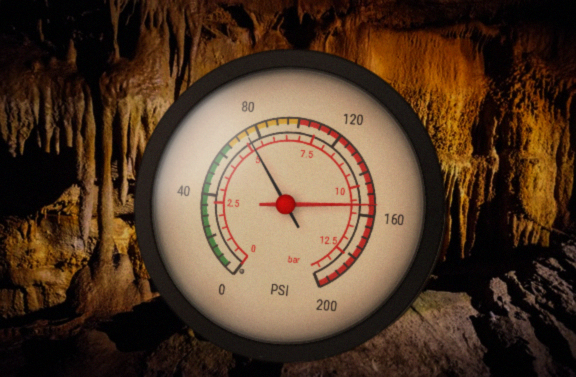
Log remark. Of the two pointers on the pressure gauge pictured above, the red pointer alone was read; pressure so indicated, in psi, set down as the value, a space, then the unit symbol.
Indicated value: 155 psi
